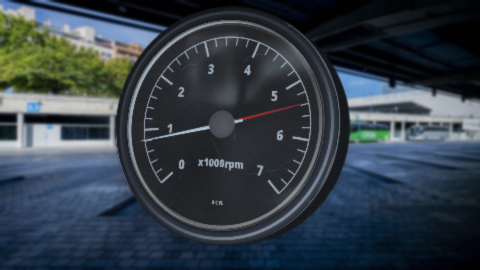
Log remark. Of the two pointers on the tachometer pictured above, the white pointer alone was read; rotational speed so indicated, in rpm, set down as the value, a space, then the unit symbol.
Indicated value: 800 rpm
